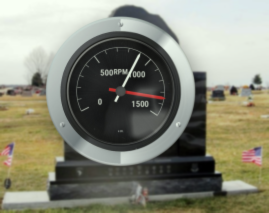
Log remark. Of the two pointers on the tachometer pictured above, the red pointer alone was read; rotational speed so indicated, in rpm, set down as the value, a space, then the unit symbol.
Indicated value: 1350 rpm
